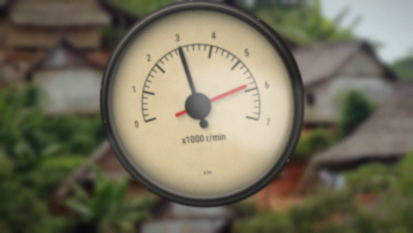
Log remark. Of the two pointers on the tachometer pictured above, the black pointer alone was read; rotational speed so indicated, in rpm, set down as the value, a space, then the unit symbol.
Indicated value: 3000 rpm
